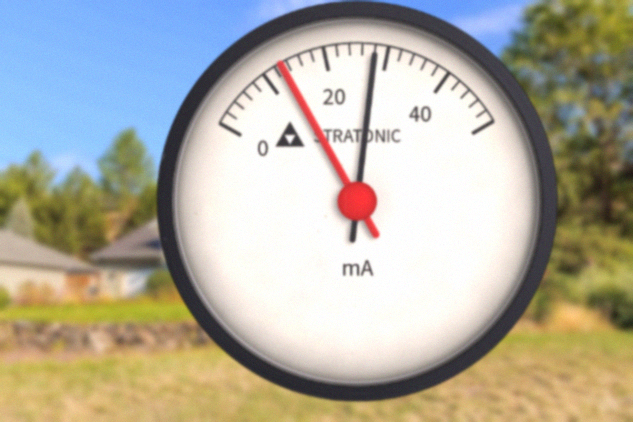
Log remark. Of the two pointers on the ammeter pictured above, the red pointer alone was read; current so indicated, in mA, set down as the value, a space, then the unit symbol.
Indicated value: 13 mA
